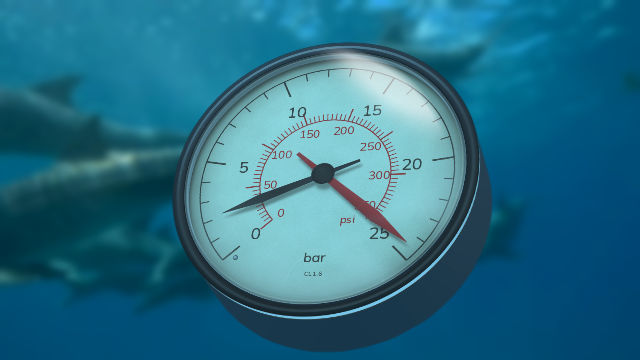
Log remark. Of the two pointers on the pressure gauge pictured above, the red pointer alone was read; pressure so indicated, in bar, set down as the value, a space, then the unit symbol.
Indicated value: 24.5 bar
